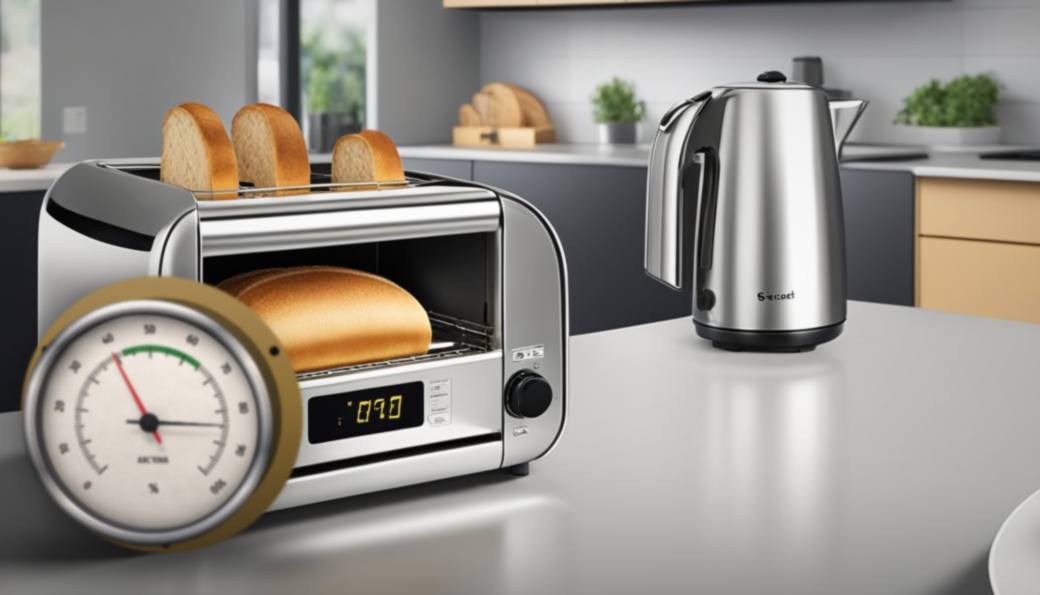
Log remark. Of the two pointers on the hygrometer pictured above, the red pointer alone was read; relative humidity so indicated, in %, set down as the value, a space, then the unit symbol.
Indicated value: 40 %
